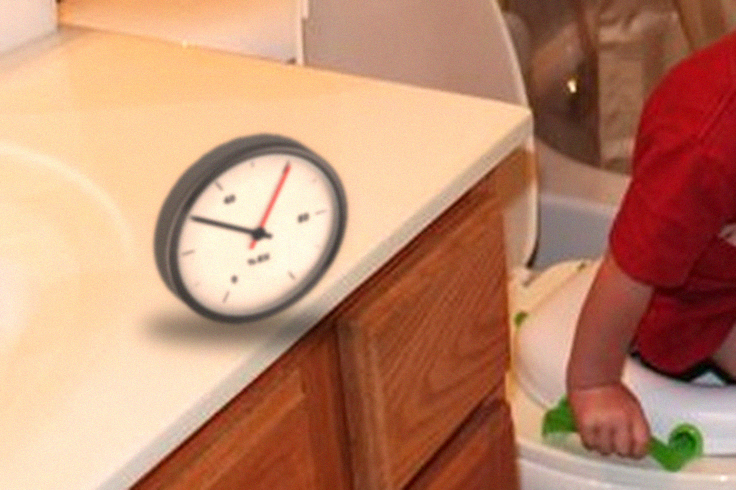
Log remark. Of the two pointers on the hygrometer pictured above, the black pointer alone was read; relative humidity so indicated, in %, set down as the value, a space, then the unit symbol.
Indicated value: 30 %
